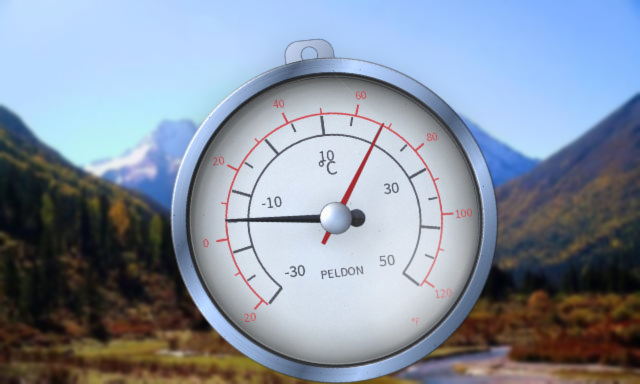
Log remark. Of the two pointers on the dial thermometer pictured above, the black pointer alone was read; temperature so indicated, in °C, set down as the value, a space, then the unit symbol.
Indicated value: -15 °C
